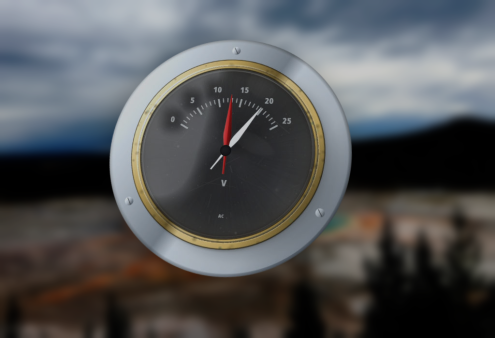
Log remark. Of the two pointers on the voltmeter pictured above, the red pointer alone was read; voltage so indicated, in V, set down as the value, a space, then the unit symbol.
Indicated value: 13 V
